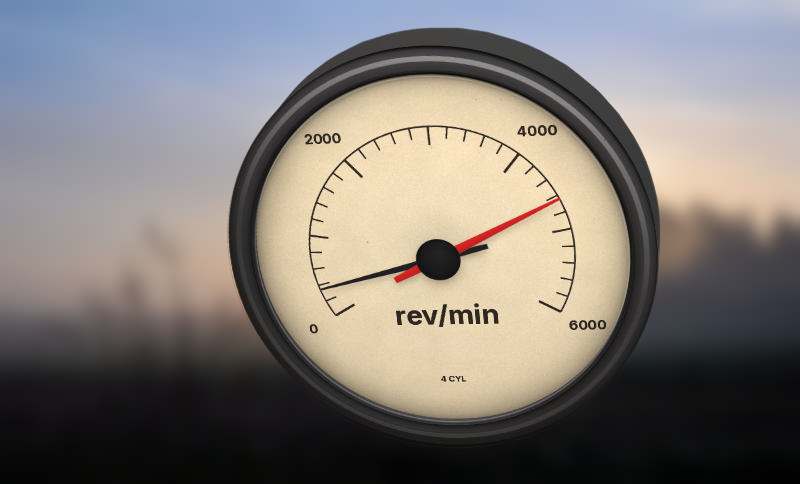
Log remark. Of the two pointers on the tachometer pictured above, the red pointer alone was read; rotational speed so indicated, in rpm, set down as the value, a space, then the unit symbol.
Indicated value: 4600 rpm
